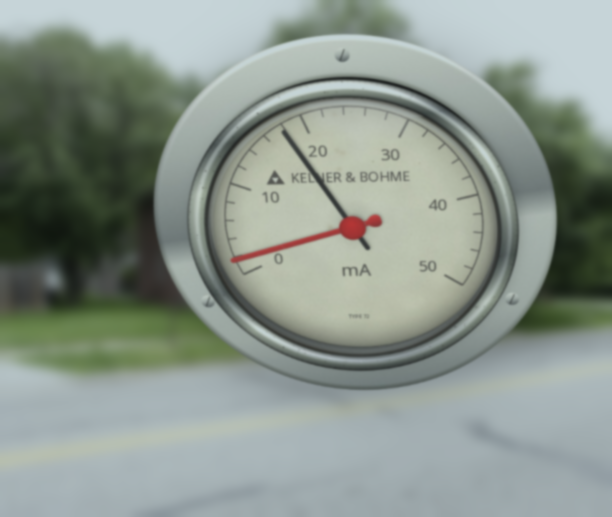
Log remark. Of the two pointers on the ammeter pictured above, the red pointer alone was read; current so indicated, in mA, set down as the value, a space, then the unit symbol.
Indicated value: 2 mA
